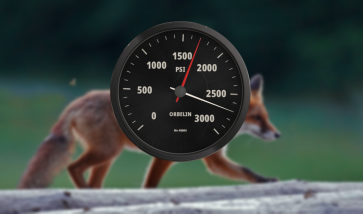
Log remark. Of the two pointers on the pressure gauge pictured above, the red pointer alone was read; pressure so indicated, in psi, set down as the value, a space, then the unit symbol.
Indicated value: 1700 psi
